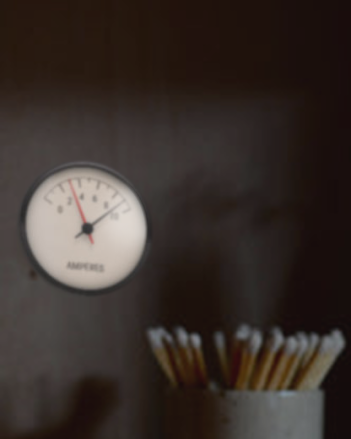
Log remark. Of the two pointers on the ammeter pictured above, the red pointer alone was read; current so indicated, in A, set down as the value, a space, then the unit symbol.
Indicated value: 3 A
